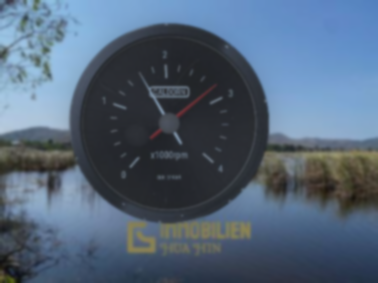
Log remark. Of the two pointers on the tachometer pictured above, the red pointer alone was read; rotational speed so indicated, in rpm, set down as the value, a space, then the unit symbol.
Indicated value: 2800 rpm
